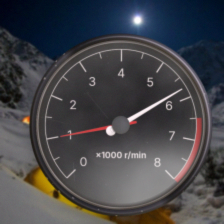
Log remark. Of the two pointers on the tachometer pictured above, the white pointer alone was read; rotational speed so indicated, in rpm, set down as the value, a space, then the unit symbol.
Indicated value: 5750 rpm
